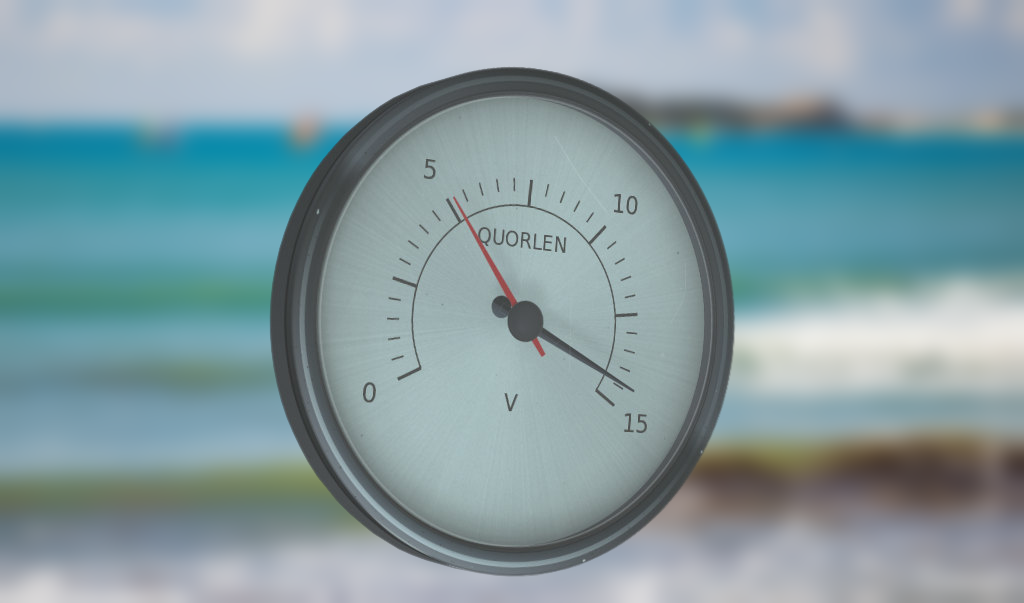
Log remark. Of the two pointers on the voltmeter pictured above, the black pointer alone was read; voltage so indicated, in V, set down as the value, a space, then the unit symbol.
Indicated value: 14.5 V
